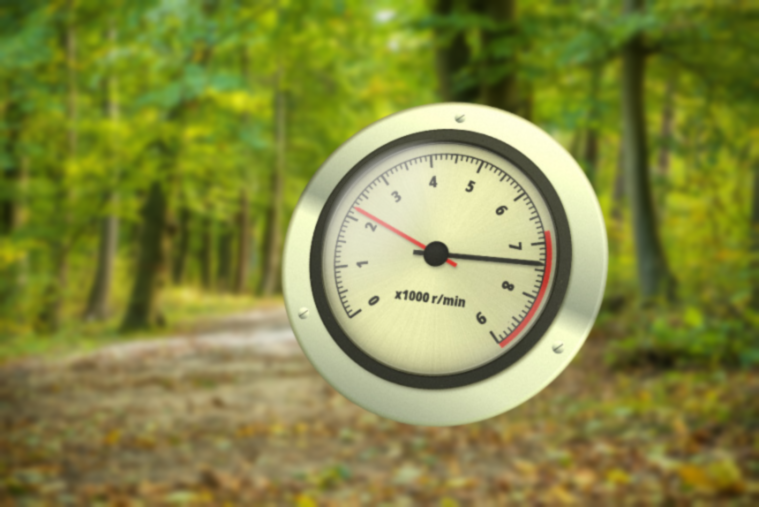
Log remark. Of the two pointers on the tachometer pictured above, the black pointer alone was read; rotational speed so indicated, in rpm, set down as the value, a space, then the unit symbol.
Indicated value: 7400 rpm
